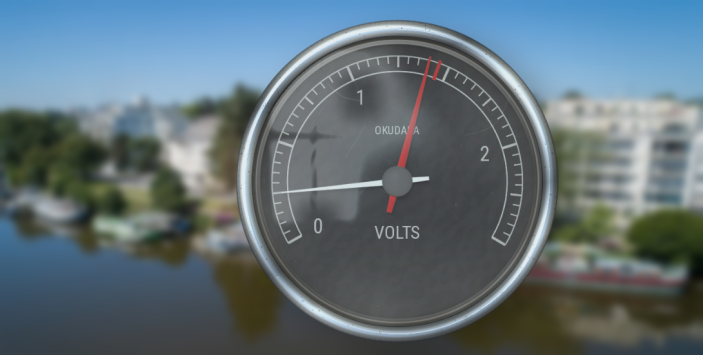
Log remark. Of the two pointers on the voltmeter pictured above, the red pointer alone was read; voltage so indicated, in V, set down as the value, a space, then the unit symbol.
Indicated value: 1.4 V
